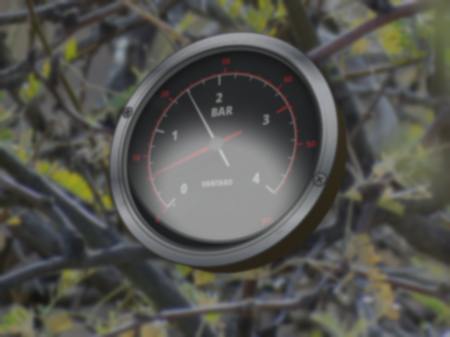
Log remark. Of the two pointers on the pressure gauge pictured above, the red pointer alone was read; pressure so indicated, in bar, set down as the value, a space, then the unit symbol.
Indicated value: 0.4 bar
